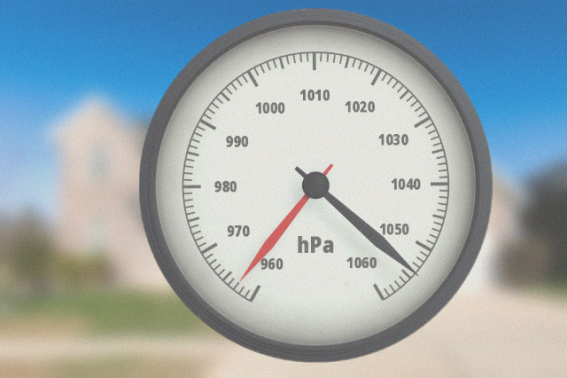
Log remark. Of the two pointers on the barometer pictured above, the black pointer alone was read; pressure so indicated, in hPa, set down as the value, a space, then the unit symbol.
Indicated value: 1054 hPa
